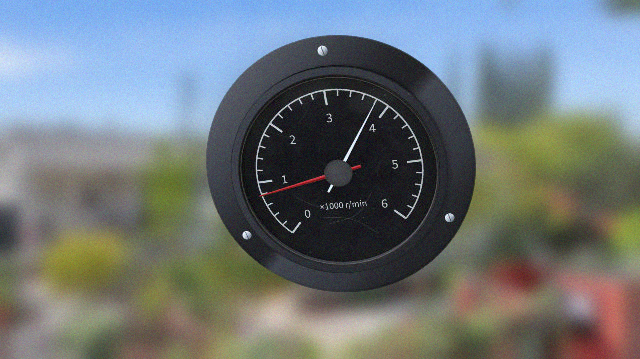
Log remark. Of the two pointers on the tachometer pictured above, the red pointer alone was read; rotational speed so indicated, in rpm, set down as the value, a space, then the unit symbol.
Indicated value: 800 rpm
